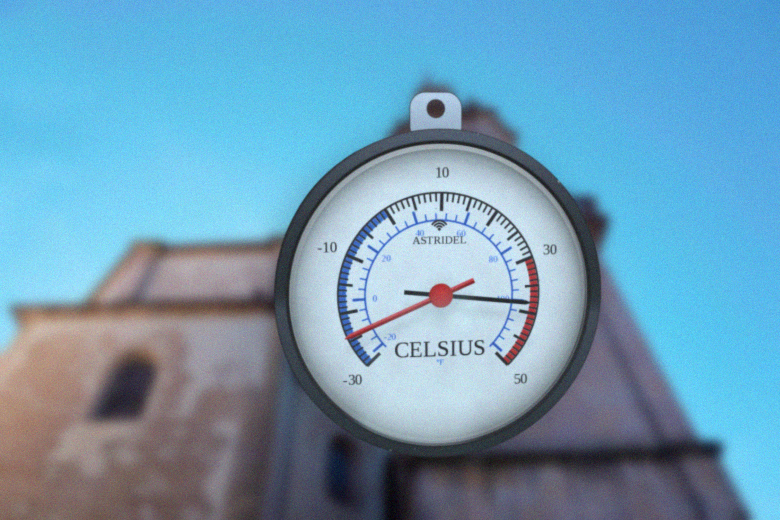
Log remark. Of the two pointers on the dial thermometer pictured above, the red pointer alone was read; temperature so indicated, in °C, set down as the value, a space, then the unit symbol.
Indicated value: -24 °C
